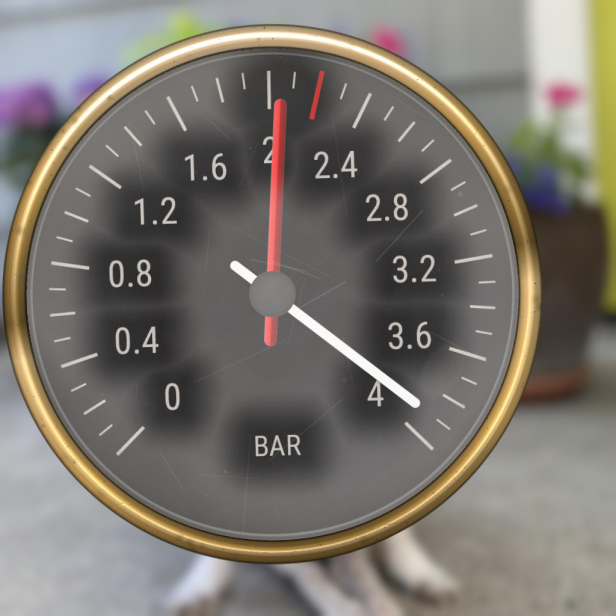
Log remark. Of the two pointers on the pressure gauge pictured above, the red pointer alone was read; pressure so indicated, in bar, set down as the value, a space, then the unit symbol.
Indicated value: 2.05 bar
